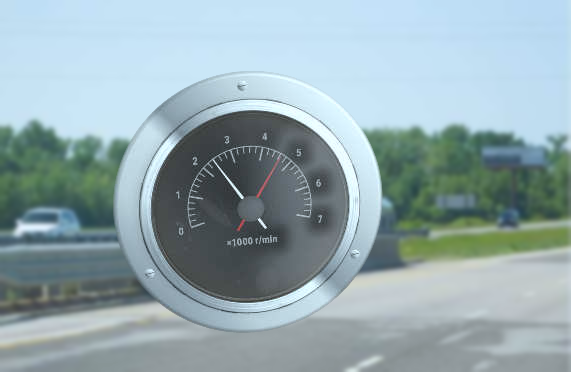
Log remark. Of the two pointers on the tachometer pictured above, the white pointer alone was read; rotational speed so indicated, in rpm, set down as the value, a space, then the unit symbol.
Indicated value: 2400 rpm
